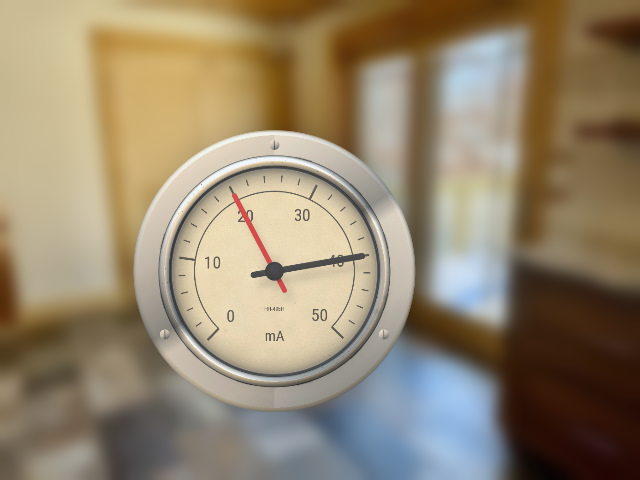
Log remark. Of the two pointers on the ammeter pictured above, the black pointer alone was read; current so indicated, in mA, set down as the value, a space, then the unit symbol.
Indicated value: 40 mA
